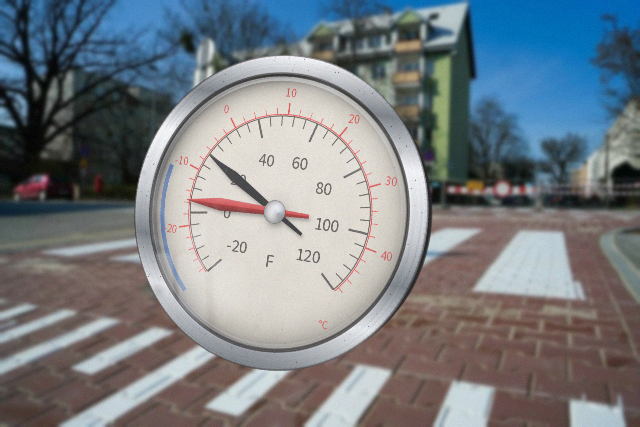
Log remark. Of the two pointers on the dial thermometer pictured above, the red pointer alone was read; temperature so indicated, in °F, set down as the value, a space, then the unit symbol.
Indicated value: 4 °F
